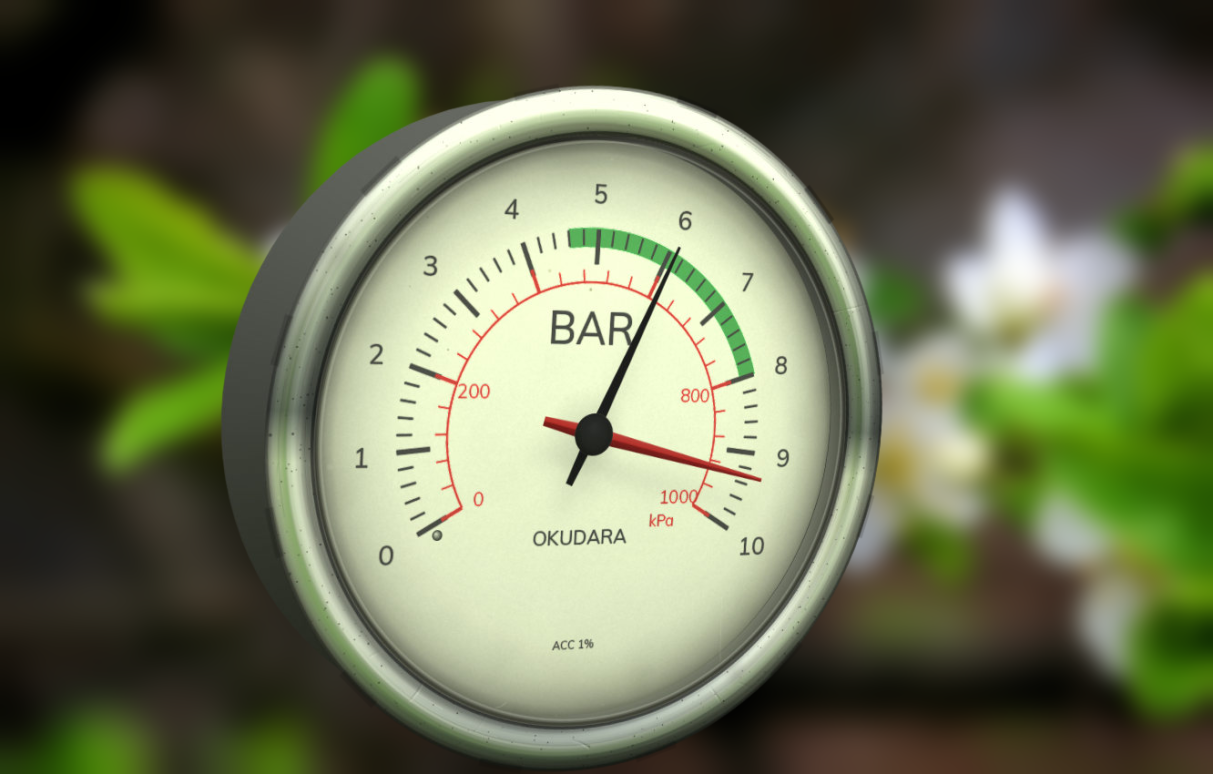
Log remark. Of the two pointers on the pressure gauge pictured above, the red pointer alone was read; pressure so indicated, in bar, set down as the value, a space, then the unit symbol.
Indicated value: 9.3 bar
